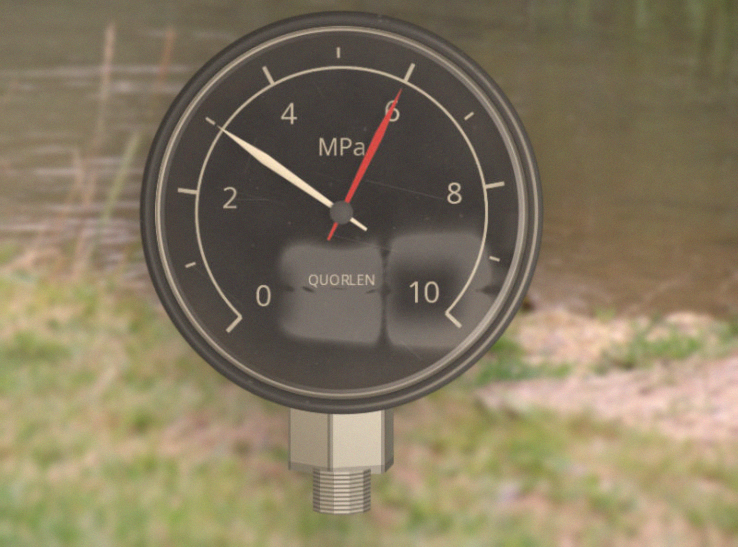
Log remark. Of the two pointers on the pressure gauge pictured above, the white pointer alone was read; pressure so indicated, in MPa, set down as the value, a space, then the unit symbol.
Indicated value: 3 MPa
